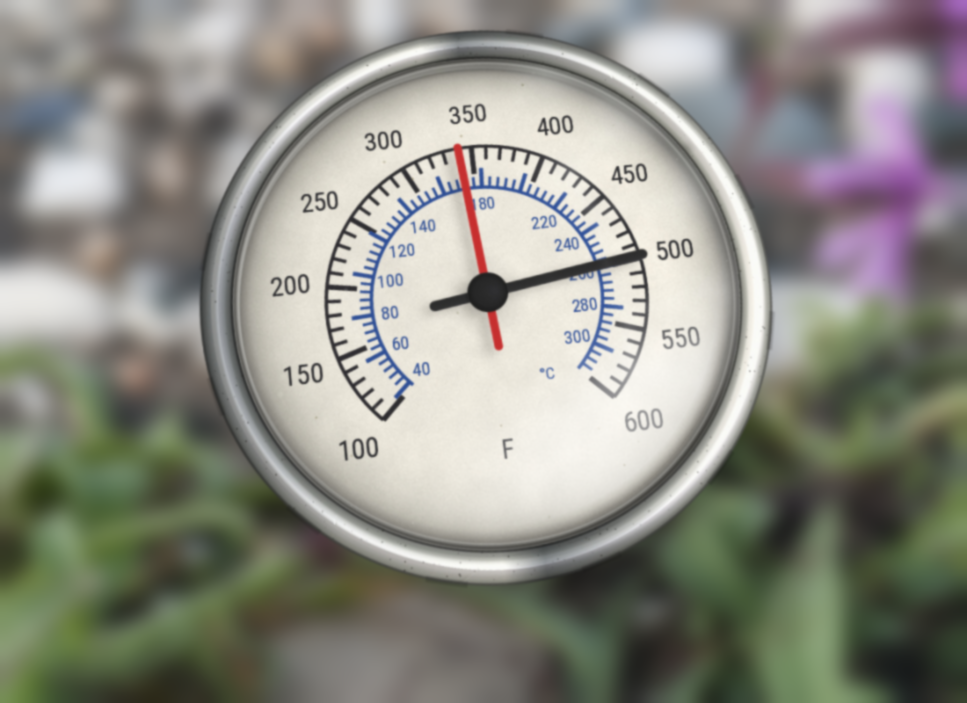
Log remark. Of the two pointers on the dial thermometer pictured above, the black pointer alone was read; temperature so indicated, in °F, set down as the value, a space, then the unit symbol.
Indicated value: 500 °F
